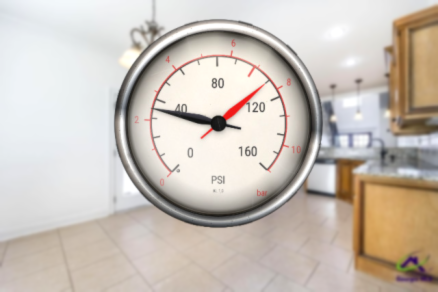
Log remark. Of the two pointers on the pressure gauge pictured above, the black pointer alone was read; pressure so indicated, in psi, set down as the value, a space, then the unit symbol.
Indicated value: 35 psi
